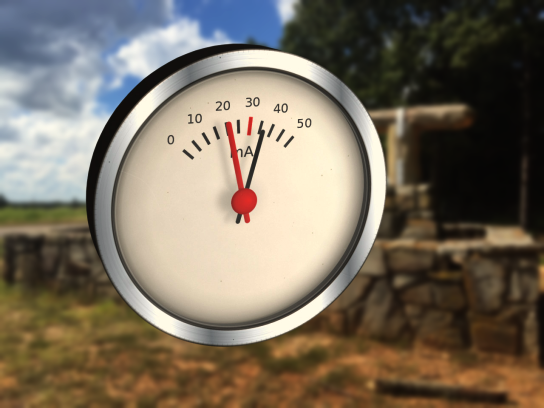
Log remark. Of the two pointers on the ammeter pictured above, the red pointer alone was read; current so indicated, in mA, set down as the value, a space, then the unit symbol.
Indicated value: 20 mA
